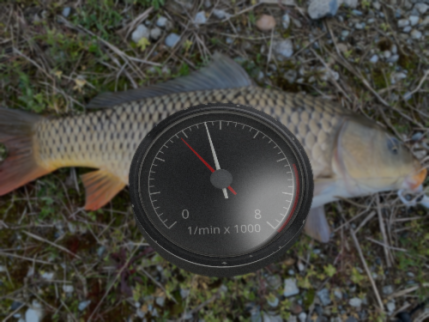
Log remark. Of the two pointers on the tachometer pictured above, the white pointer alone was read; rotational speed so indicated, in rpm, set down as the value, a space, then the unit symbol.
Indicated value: 3600 rpm
